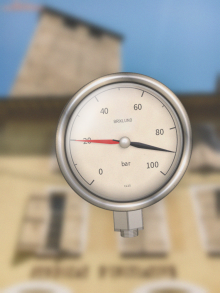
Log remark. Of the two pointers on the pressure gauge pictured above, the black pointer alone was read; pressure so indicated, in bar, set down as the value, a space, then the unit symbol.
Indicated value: 90 bar
